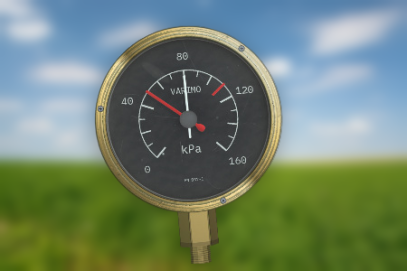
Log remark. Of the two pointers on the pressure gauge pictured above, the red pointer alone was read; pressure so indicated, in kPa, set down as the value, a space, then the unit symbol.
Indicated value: 50 kPa
